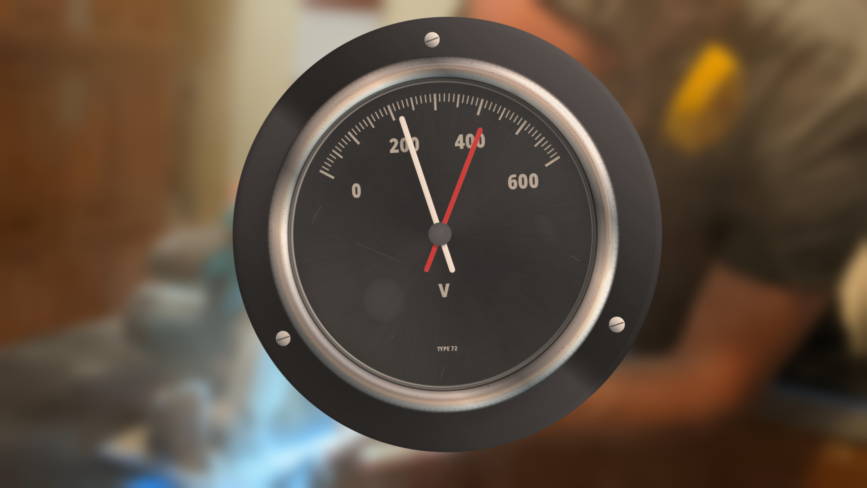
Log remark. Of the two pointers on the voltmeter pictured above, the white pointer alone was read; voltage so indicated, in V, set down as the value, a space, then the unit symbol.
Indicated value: 220 V
